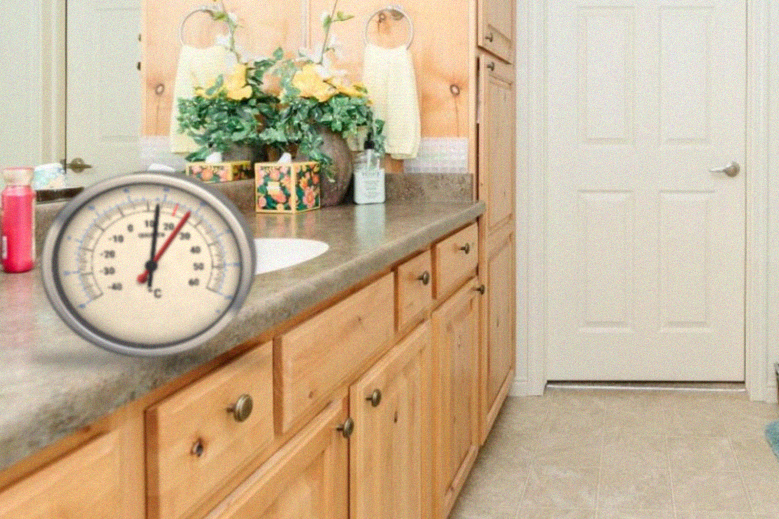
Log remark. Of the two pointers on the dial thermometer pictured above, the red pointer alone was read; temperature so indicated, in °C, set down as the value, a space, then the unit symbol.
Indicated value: 25 °C
